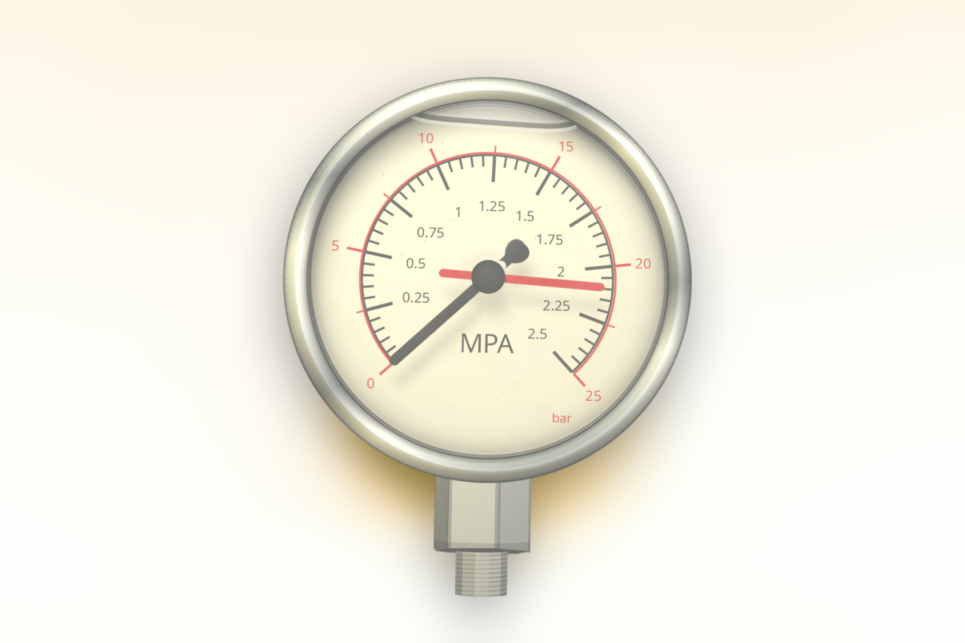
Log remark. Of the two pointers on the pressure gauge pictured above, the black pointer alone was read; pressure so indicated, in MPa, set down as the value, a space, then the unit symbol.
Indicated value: 0 MPa
